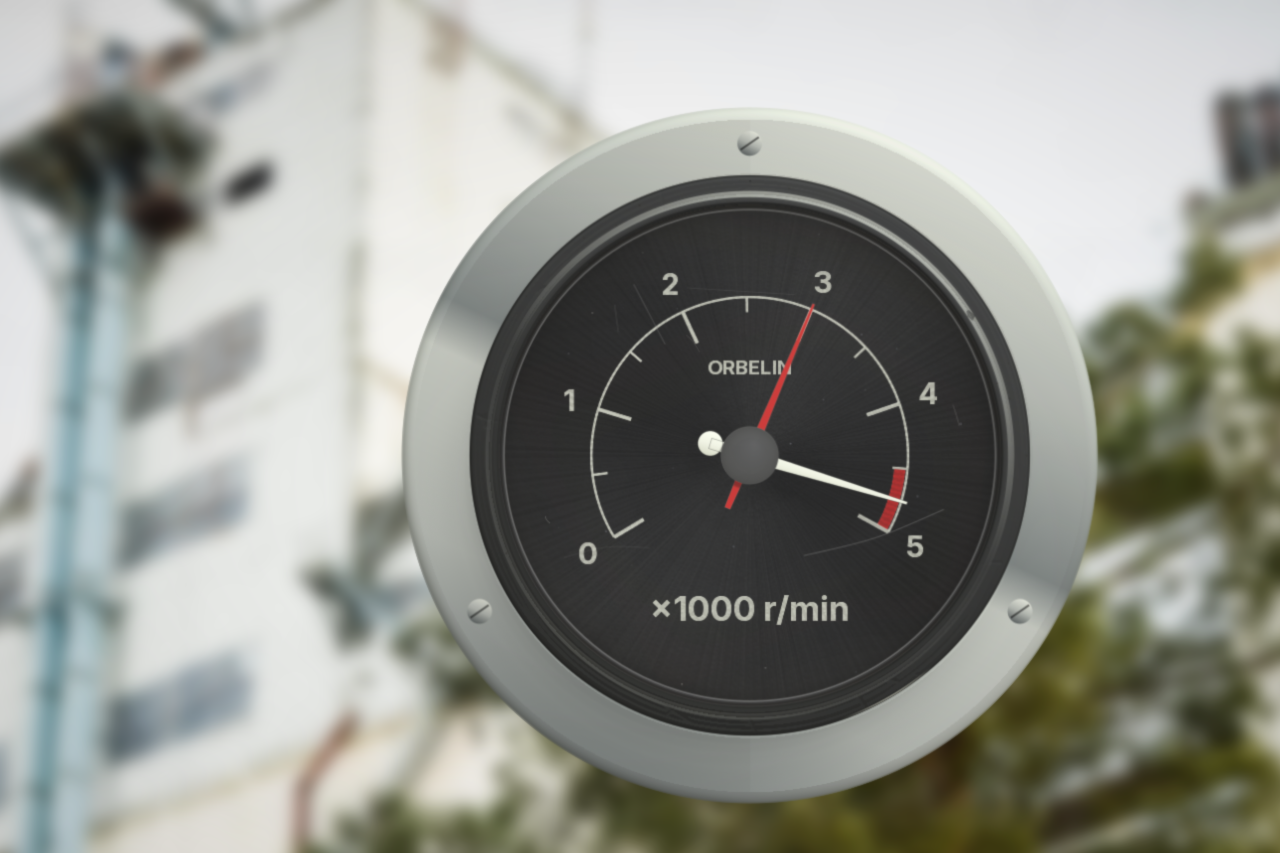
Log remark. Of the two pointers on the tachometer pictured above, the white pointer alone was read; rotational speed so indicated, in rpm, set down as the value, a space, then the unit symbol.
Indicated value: 4750 rpm
